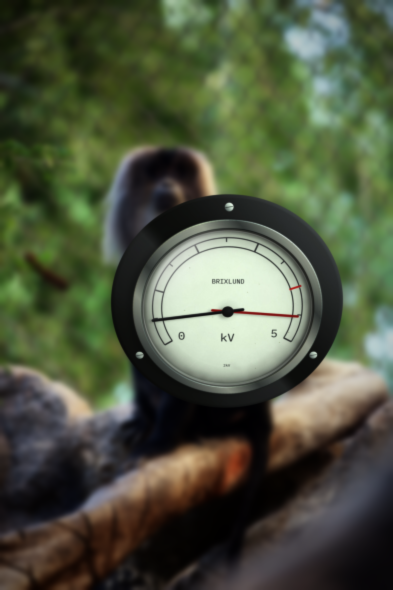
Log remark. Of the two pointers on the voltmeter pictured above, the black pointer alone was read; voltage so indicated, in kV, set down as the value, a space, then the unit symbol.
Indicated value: 0.5 kV
